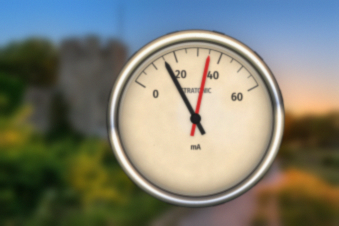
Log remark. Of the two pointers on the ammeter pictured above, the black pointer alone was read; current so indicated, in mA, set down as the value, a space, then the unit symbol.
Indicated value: 15 mA
